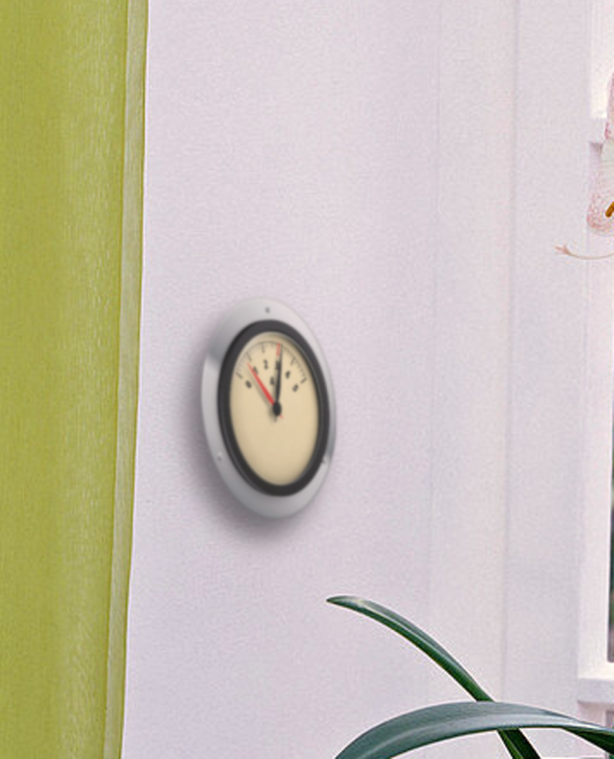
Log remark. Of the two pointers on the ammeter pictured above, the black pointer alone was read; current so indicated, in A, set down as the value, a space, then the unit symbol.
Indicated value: 3 A
